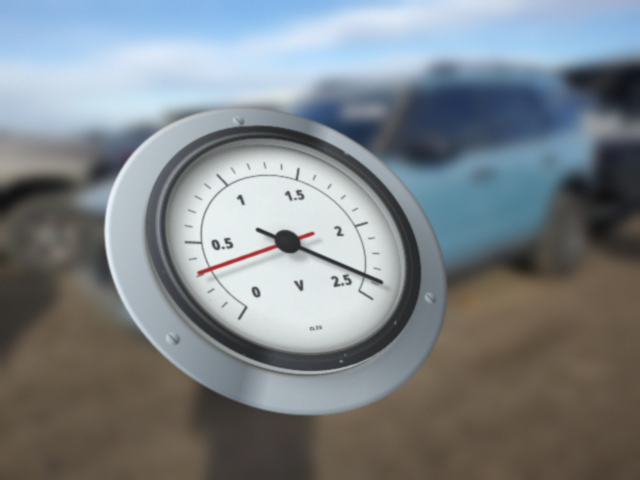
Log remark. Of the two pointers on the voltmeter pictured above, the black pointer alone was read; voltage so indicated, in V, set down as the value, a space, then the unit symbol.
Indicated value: 2.4 V
